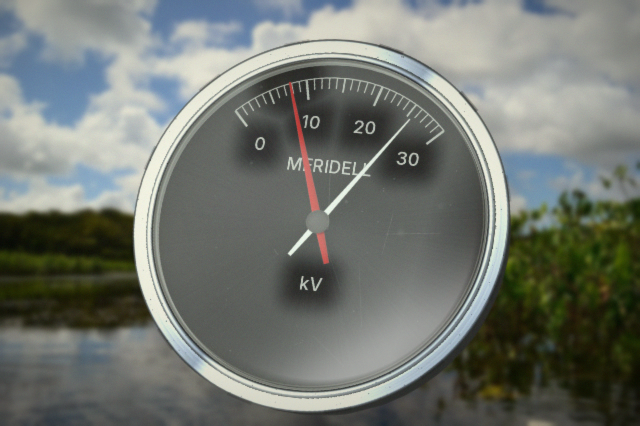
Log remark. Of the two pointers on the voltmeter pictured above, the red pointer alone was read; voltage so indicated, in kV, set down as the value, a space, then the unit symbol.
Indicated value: 8 kV
